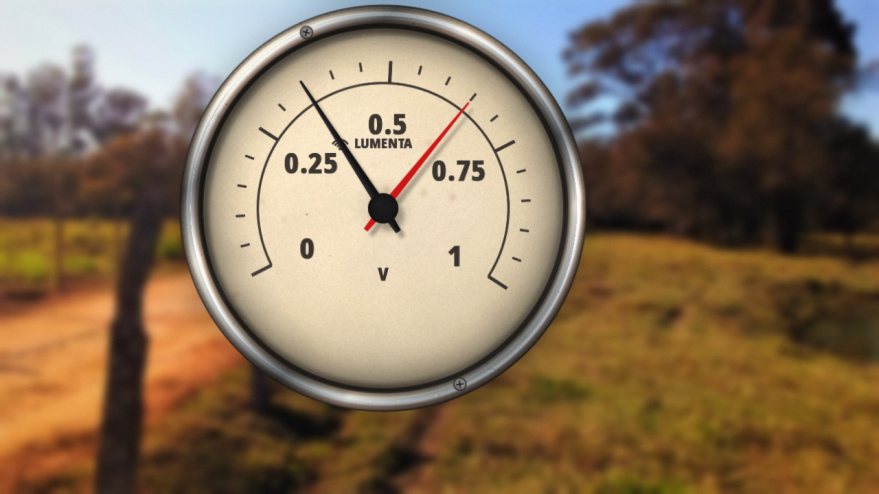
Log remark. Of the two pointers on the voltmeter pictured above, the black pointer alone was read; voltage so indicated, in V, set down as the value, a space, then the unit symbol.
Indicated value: 0.35 V
